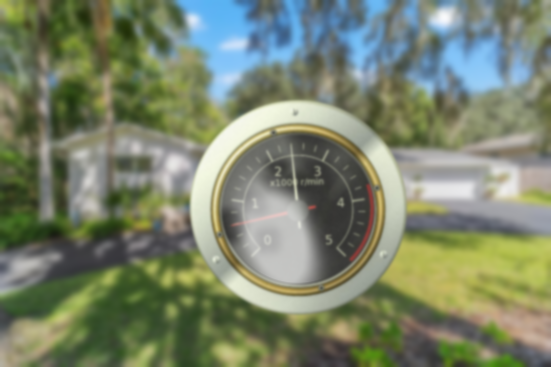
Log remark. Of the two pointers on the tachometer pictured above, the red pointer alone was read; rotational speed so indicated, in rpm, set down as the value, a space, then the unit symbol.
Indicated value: 600 rpm
